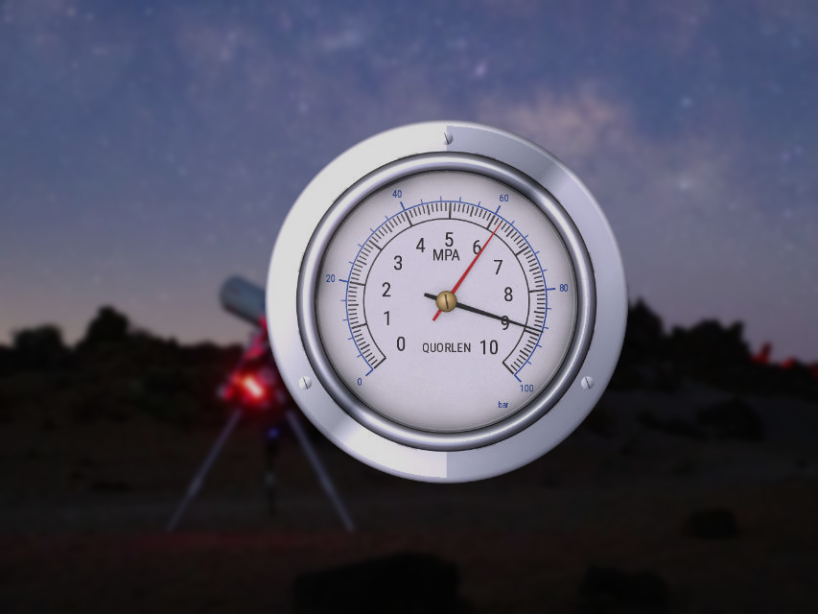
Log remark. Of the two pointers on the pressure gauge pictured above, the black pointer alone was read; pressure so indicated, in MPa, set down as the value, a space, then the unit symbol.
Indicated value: 8.9 MPa
